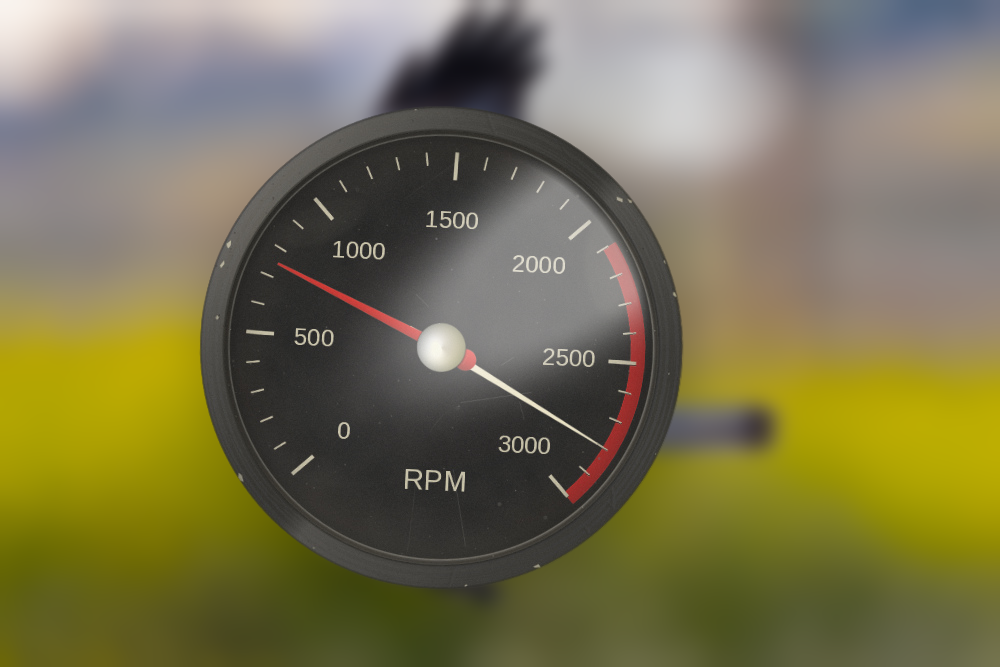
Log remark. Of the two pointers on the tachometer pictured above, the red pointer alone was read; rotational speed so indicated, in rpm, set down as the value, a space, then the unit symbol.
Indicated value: 750 rpm
